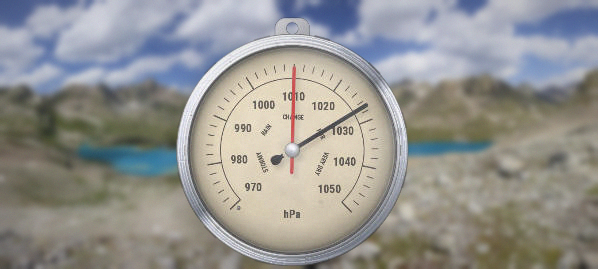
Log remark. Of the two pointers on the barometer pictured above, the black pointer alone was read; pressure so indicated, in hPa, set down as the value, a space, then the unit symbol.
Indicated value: 1027 hPa
